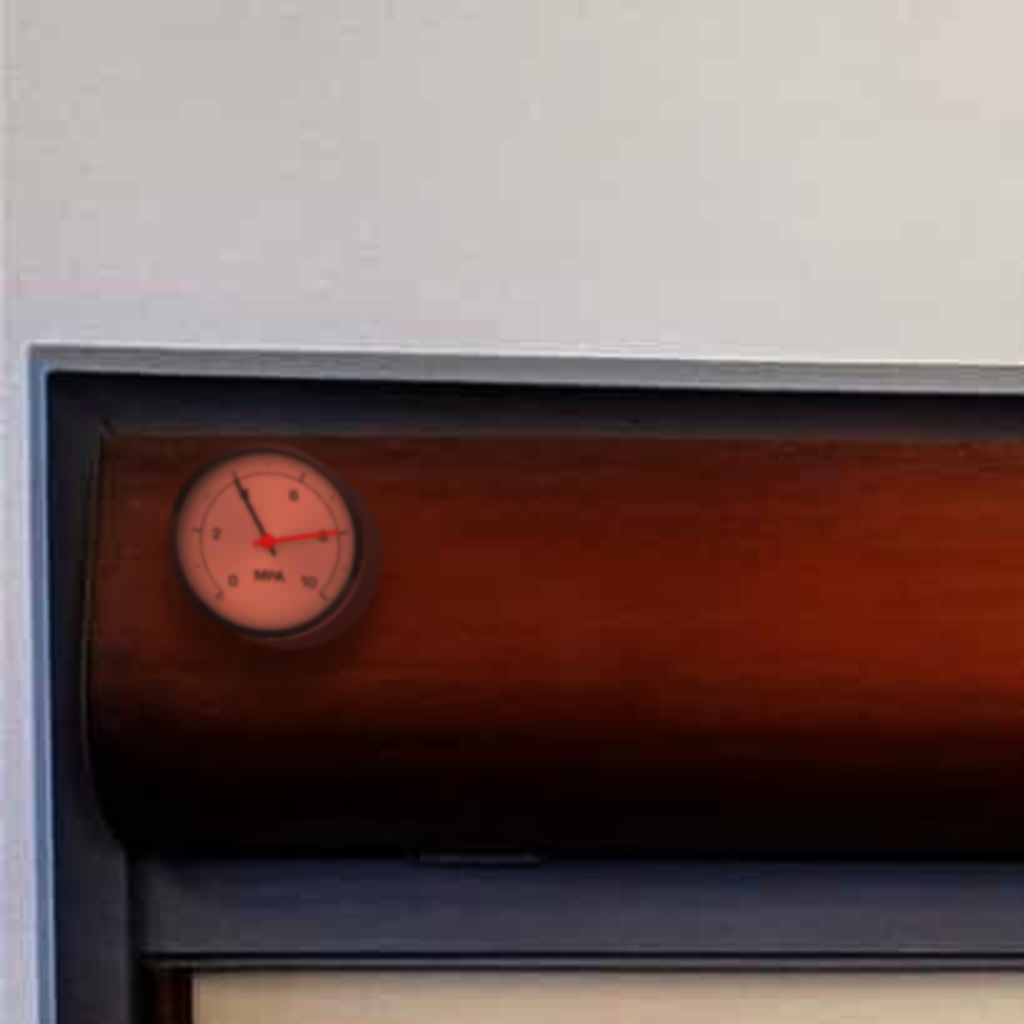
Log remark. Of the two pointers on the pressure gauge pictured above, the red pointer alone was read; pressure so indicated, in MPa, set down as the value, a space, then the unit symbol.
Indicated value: 8 MPa
